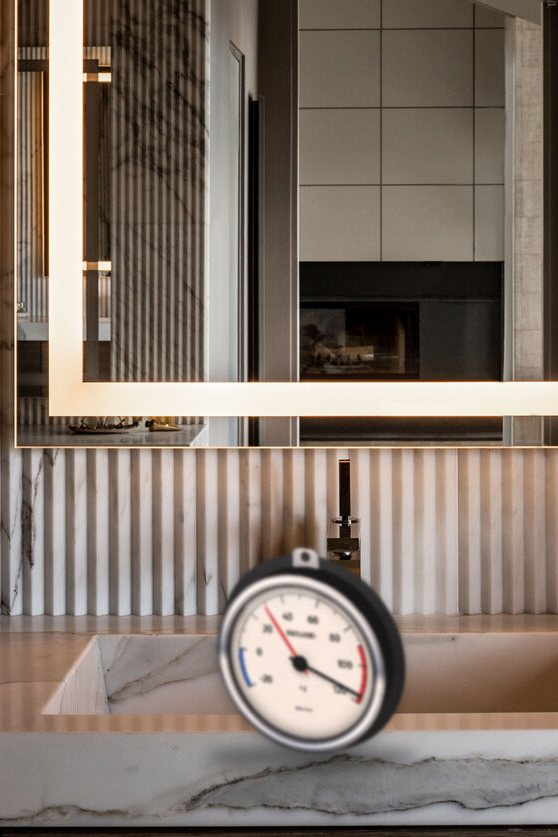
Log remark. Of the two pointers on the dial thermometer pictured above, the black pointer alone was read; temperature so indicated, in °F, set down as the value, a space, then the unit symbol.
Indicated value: 115 °F
